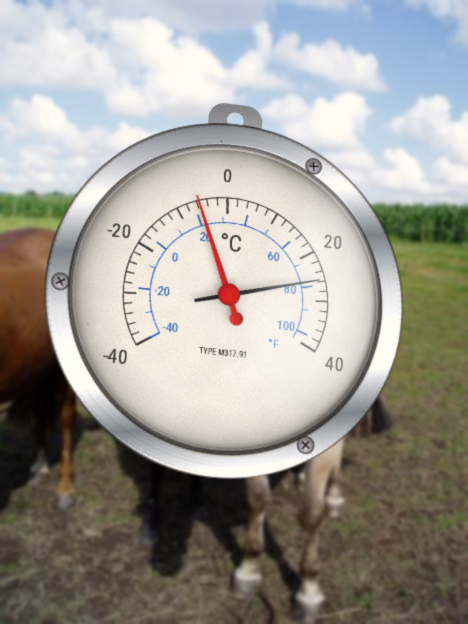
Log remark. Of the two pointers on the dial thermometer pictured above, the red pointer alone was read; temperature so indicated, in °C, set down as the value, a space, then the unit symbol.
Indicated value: -6 °C
